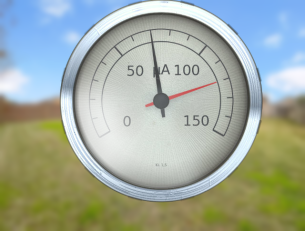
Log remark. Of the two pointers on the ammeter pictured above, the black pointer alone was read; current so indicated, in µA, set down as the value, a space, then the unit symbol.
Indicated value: 70 µA
